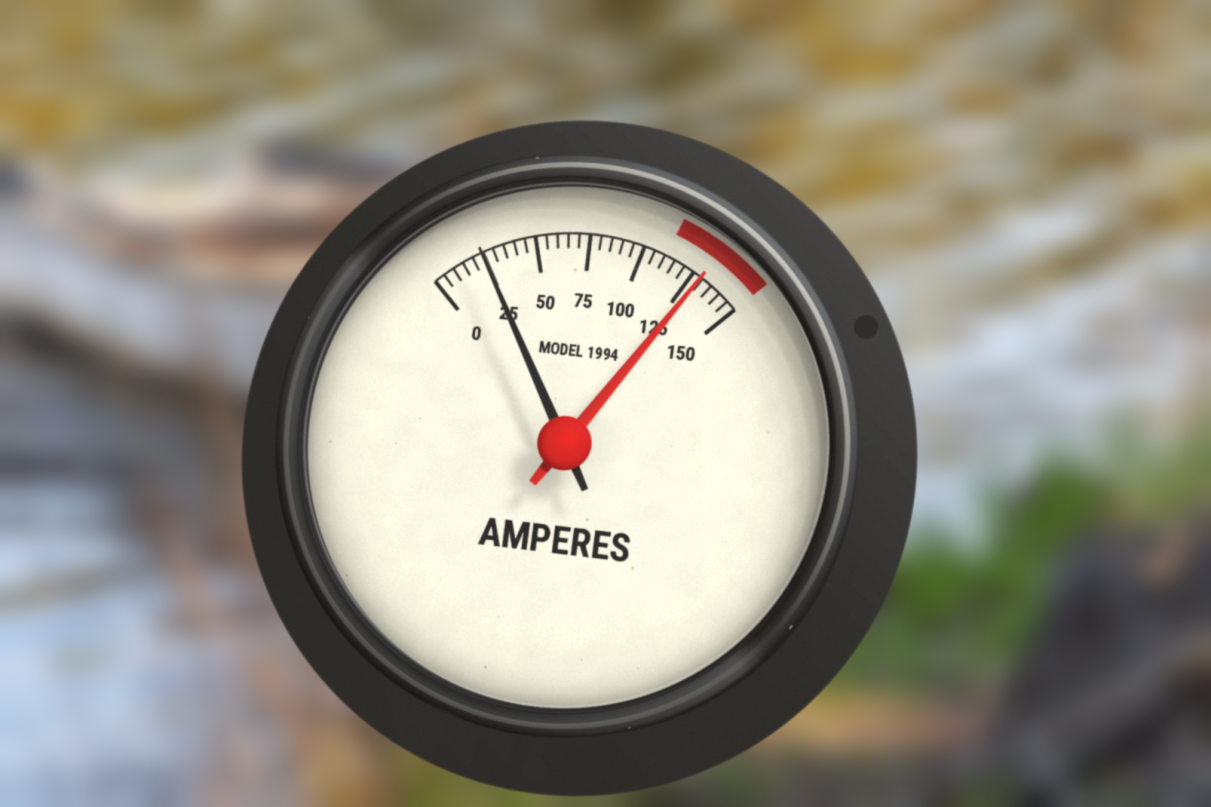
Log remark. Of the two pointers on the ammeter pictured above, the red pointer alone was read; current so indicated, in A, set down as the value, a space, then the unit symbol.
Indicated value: 130 A
